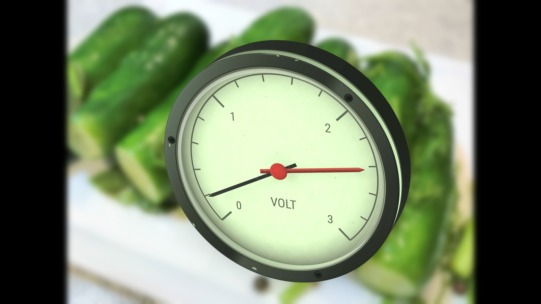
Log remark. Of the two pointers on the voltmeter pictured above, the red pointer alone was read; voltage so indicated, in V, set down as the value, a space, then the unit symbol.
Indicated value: 2.4 V
